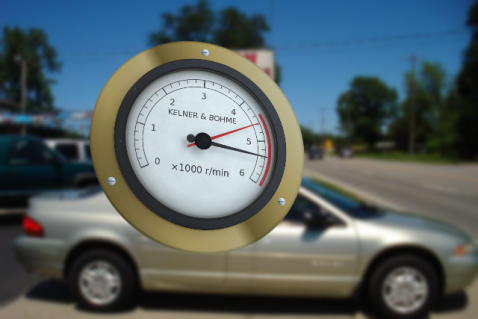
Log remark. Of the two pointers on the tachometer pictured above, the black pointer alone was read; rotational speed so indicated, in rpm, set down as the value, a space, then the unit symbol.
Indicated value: 5400 rpm
